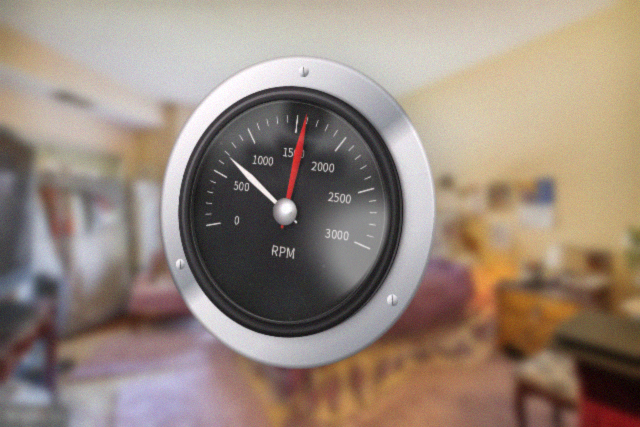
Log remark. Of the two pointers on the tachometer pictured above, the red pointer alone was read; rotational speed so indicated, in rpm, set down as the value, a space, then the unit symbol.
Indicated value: 1600 rpm
